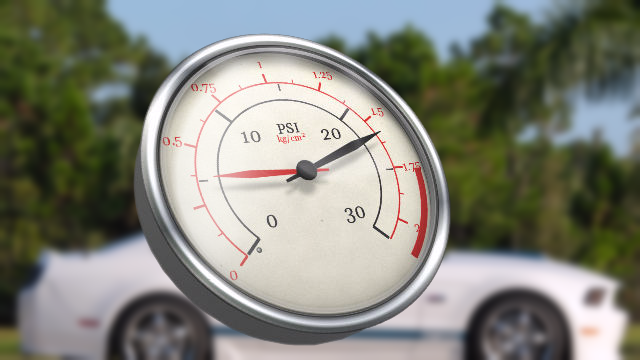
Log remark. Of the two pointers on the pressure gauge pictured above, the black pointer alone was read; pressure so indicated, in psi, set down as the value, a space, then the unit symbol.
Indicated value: 22.5 psi
